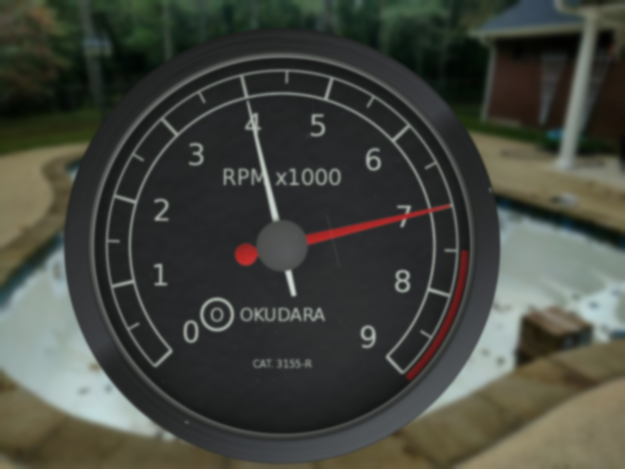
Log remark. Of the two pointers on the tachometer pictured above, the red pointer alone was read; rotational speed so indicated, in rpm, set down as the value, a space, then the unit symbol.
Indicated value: 7000 rpm
